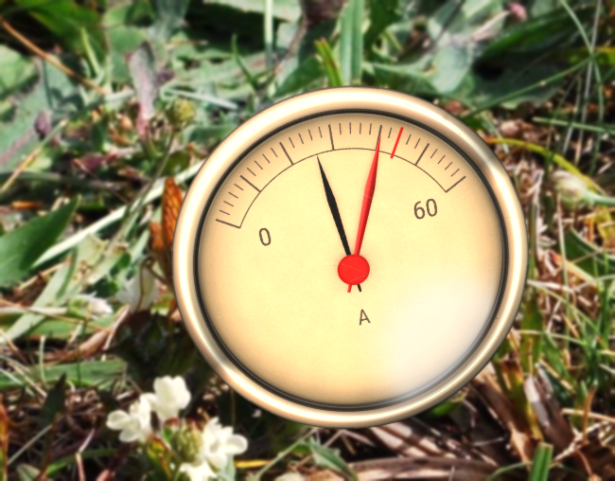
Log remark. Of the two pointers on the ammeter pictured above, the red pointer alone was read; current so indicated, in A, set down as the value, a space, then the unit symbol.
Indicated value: 40 A
